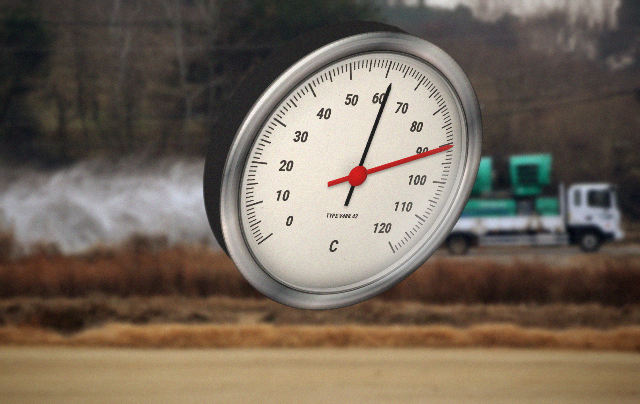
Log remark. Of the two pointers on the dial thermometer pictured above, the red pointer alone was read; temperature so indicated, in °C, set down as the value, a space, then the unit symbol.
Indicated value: 90 °C
